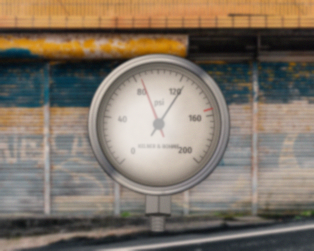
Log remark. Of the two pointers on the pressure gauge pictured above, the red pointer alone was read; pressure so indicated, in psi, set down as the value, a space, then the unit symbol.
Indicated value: 85 psi
